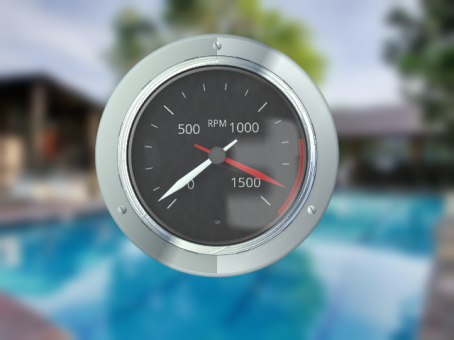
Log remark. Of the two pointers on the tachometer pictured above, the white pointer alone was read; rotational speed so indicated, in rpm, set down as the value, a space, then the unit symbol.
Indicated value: 50 rpm
